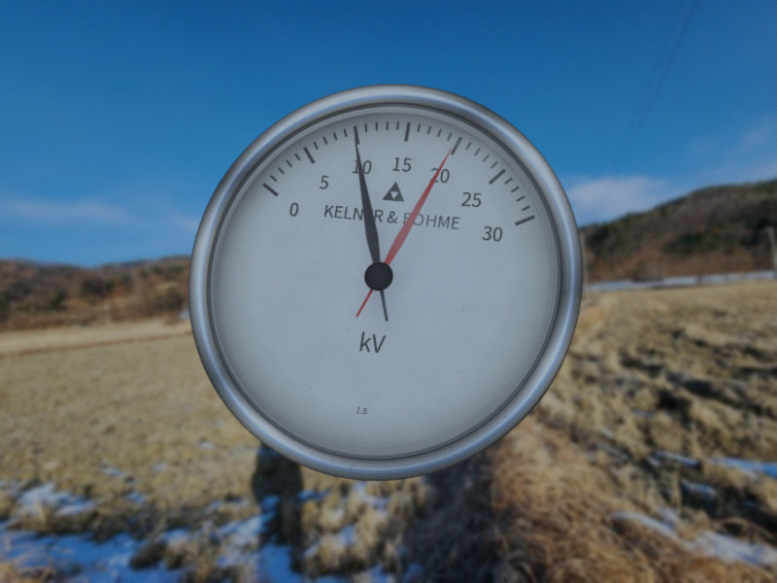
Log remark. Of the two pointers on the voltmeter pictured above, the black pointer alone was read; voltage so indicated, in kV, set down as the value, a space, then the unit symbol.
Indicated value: 10 kV
